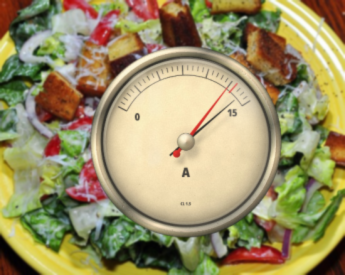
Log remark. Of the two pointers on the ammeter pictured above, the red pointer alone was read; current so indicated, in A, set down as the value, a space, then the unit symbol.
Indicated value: 12.5 A
